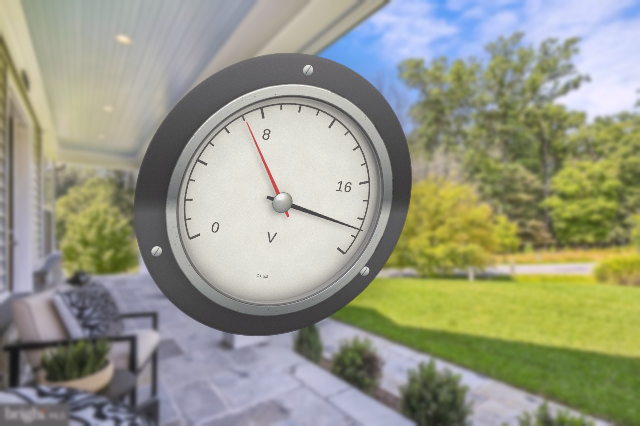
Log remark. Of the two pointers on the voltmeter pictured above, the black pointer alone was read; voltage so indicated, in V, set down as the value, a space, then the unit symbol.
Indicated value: 18.5 V
